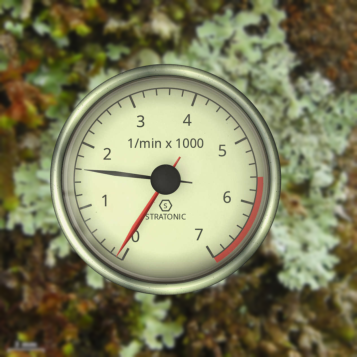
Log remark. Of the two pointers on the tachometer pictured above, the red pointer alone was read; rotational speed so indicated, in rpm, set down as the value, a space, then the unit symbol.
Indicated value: 100 rpm
